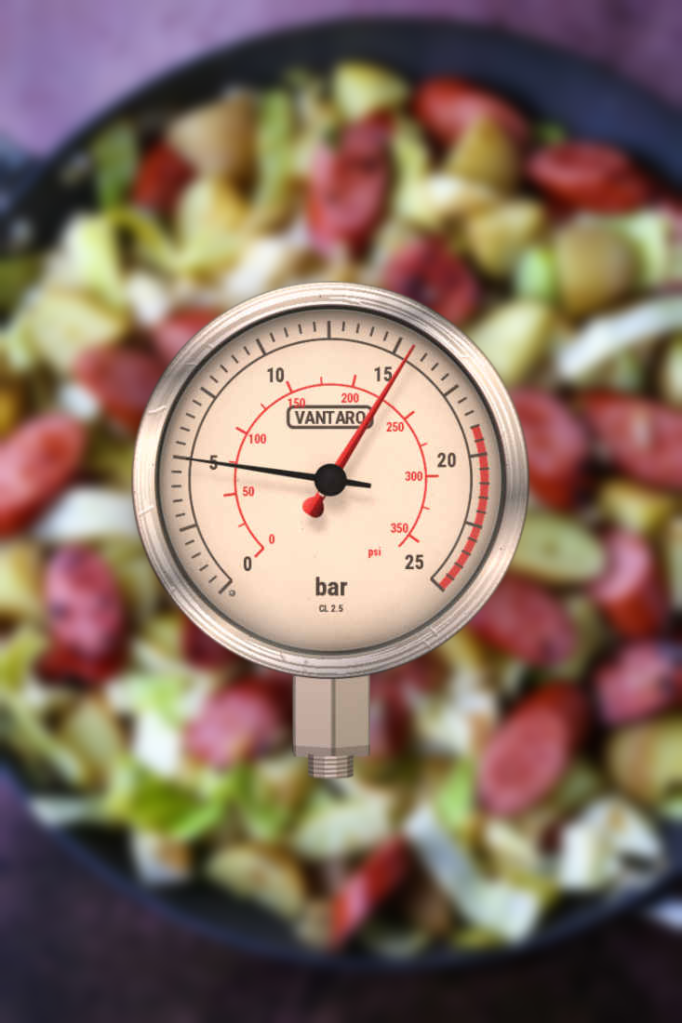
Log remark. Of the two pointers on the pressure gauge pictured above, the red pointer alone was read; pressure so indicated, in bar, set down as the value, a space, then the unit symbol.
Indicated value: 15.5 bar
